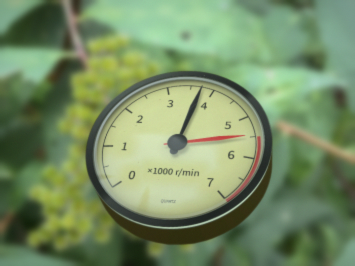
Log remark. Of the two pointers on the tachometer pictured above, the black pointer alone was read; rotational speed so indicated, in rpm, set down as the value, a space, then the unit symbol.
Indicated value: 3750 rpm
